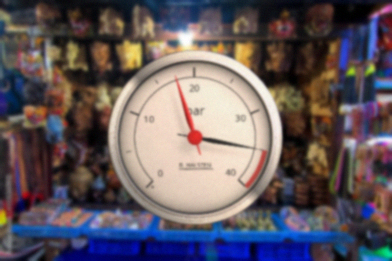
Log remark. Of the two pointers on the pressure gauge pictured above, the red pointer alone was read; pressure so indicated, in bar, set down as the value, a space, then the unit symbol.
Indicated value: 17.5 bar
